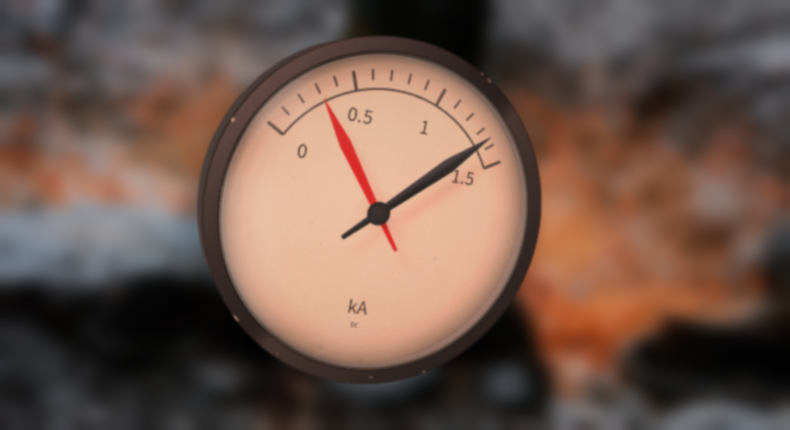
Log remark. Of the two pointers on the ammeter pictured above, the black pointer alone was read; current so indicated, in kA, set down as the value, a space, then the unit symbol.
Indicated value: 1.35 kA
